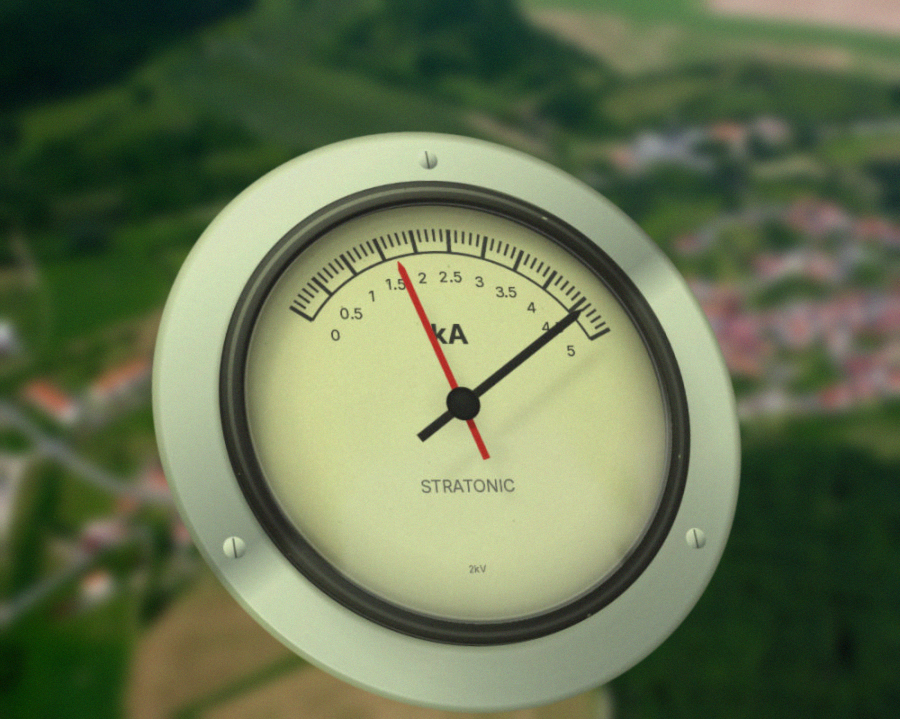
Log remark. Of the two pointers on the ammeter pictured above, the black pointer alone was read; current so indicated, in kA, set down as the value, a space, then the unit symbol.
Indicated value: 4.6 kA
